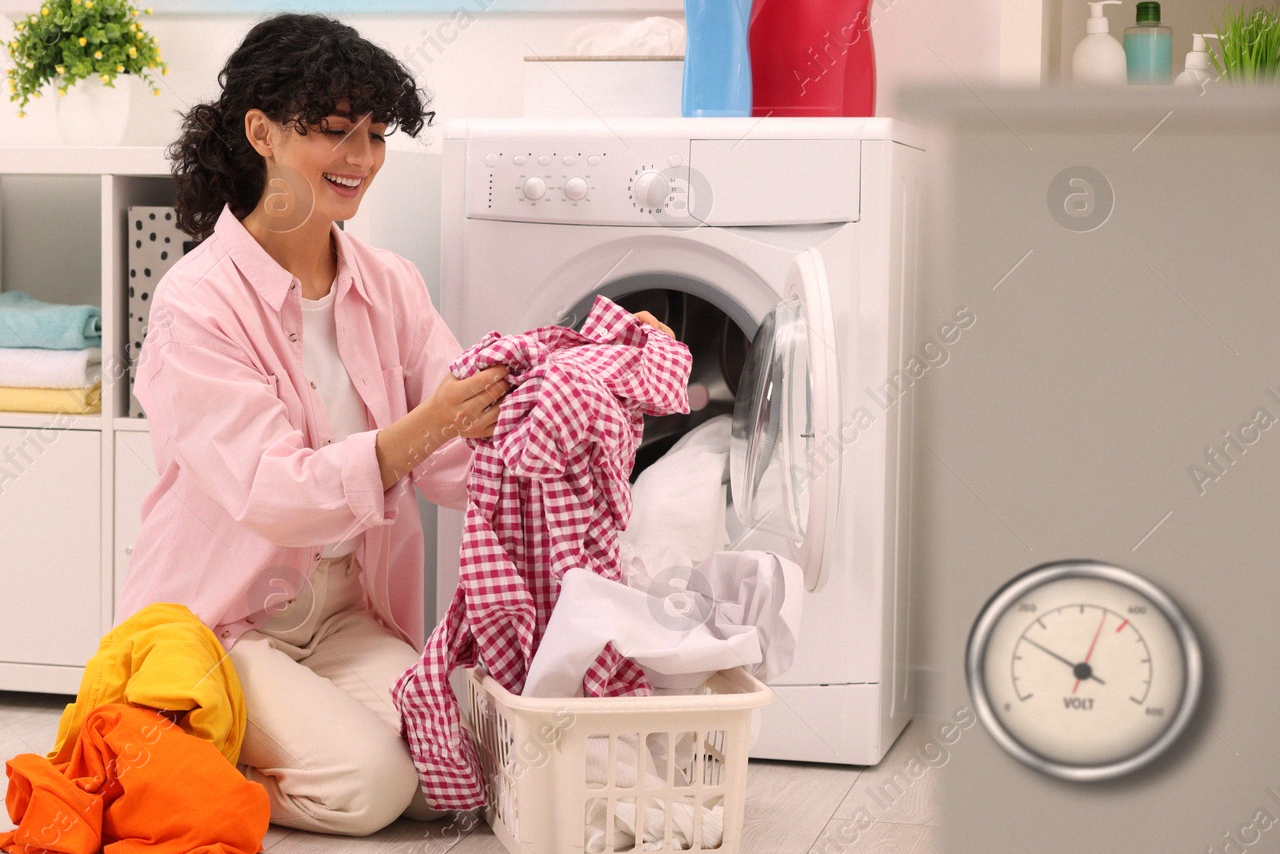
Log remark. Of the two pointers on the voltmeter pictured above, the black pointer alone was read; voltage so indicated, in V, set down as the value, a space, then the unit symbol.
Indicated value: 150 V
